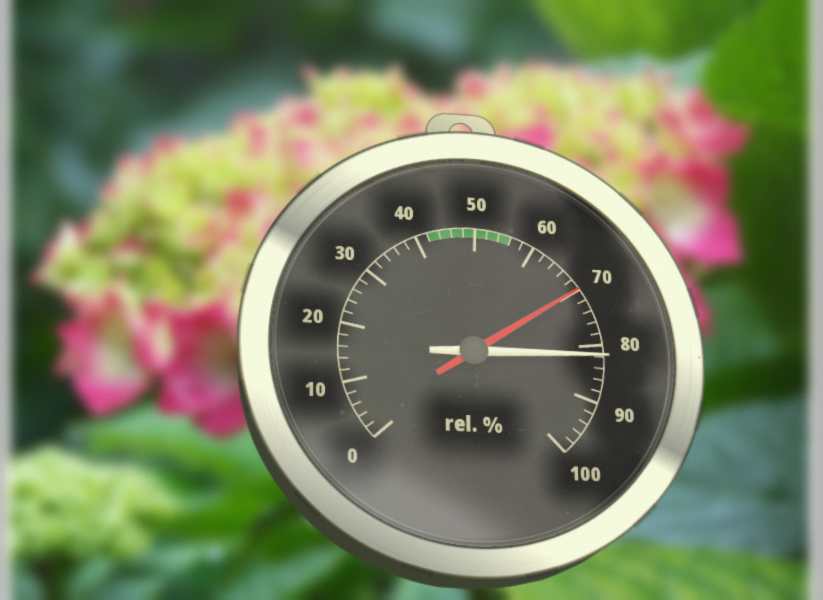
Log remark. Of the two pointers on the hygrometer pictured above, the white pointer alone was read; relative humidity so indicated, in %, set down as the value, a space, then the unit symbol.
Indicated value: 82 %
